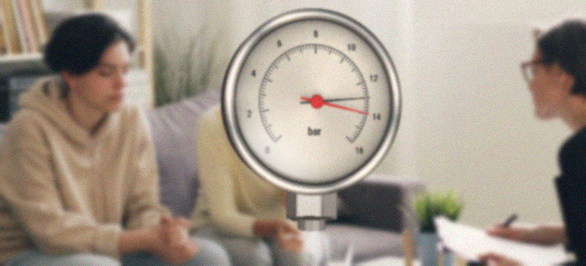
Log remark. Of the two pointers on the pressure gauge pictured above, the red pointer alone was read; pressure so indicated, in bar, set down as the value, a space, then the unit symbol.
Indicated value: 14 bar
